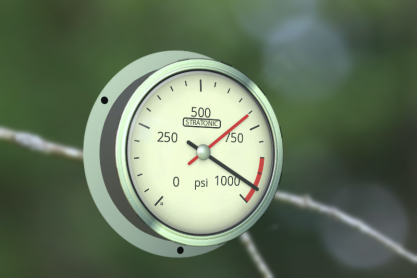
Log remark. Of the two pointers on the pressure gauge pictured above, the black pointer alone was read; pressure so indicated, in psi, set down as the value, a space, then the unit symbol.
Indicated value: 950 psi
